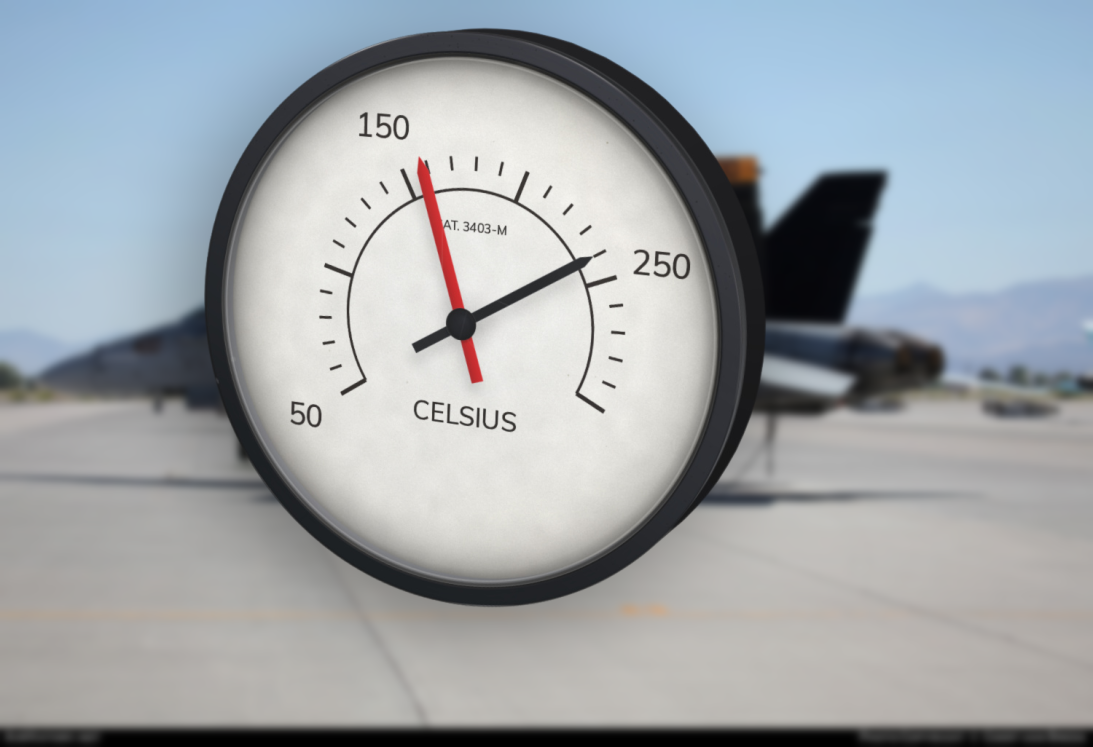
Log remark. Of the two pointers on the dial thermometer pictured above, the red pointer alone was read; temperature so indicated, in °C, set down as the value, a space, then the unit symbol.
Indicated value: 160 °C
